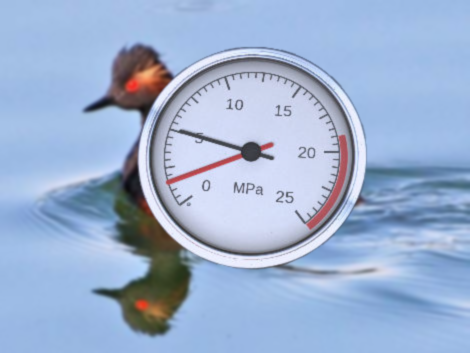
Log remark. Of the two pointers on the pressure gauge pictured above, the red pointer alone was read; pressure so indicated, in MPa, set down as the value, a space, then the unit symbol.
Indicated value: 1.5 MPa
